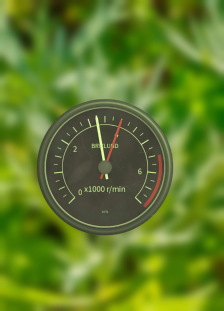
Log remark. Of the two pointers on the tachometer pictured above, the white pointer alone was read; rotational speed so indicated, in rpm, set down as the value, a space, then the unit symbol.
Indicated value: 3250 rpm
